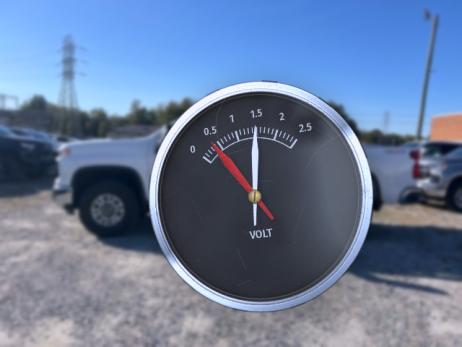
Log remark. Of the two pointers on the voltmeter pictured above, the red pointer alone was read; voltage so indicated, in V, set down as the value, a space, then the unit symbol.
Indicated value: 0.4 V
